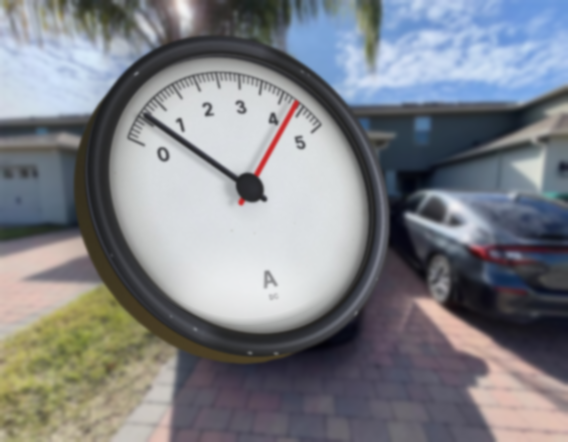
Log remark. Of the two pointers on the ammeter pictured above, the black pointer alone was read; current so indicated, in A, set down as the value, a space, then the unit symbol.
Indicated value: 0.5 A
